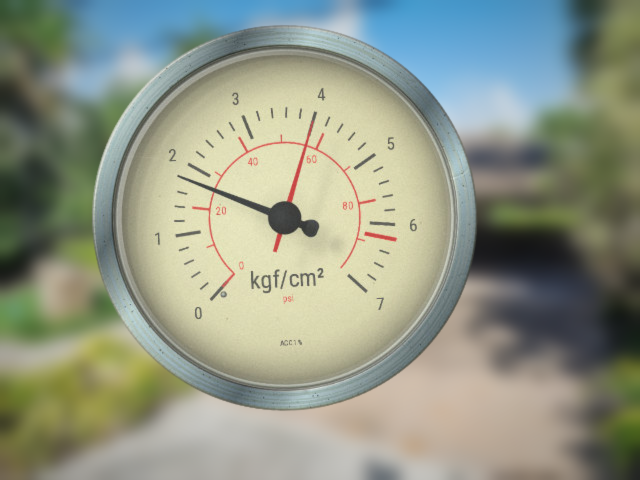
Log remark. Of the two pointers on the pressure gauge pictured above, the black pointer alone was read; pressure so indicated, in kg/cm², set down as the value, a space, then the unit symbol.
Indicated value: 1.8 kg/cm²
